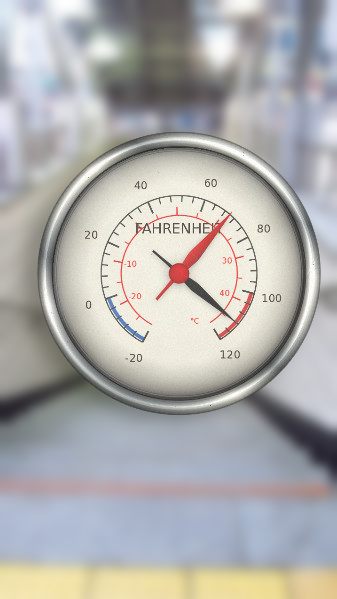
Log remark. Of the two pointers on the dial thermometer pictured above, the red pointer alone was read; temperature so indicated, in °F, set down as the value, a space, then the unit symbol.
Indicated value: 70 °F
